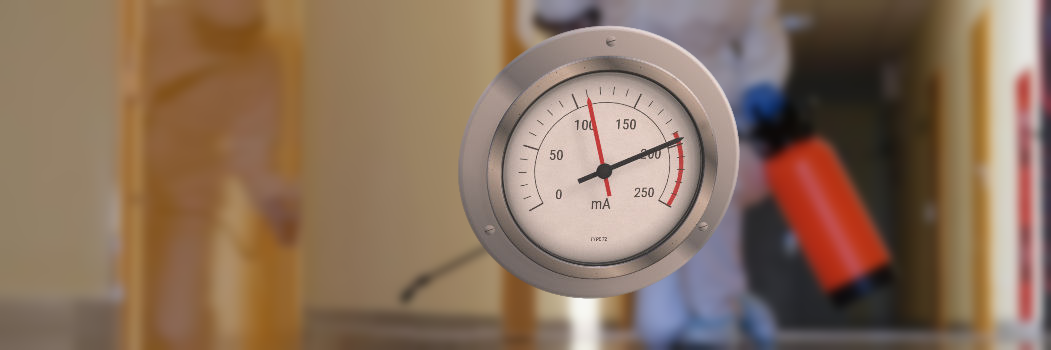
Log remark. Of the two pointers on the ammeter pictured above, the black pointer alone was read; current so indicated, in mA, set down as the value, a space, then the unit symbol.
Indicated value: 195 mA
